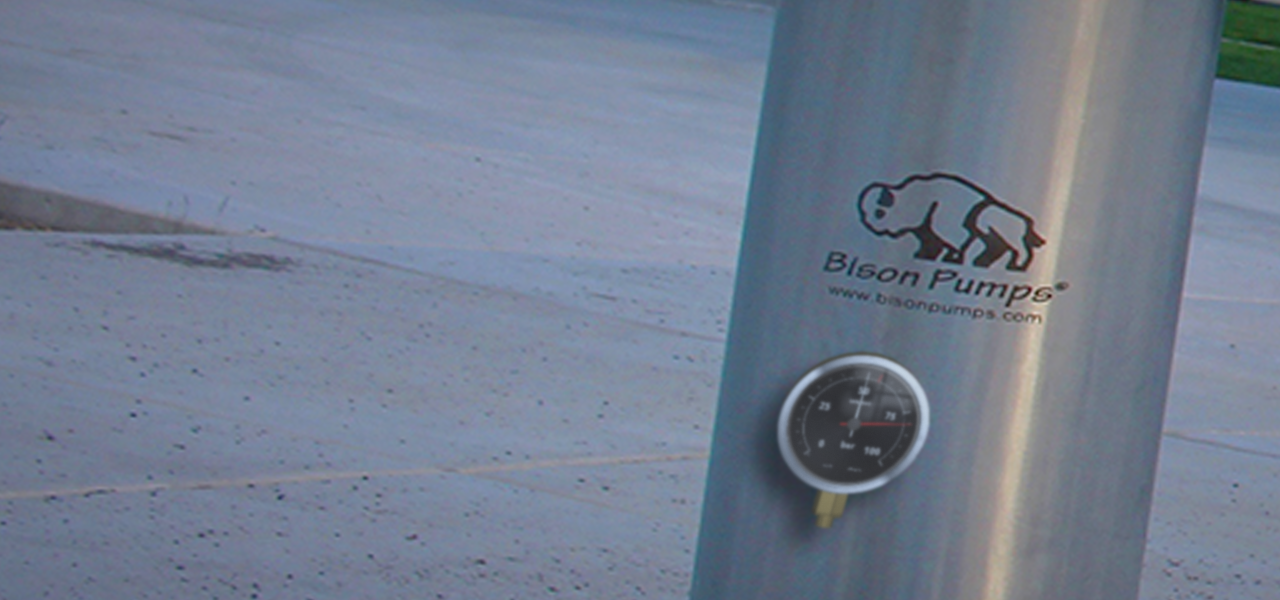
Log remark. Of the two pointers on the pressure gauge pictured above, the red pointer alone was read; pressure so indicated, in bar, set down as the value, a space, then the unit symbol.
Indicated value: 80 bar
